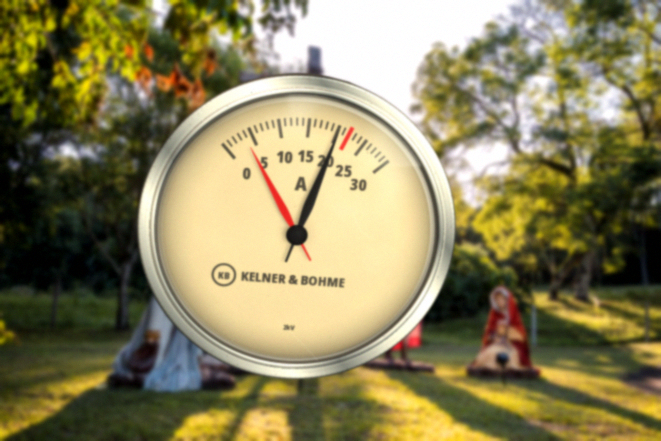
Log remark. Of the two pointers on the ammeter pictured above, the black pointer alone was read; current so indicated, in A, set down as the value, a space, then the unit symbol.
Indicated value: 20 A
